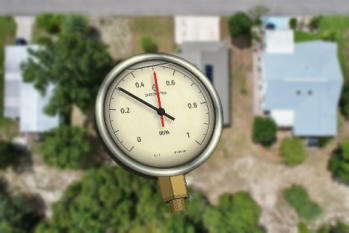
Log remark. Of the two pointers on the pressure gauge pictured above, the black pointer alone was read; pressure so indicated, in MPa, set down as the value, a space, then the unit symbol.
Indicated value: 0.3 MPa
